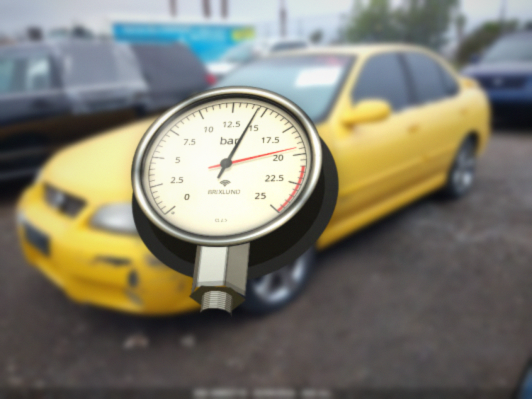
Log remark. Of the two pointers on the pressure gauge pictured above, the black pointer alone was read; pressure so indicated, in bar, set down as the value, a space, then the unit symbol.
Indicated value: 14.5 bar
